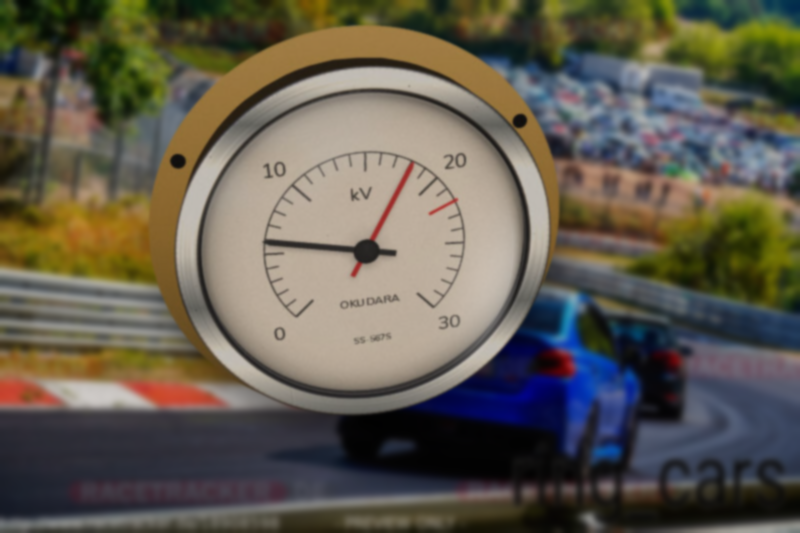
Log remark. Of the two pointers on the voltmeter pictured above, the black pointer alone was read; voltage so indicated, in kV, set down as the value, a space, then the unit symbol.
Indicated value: 6 kV
